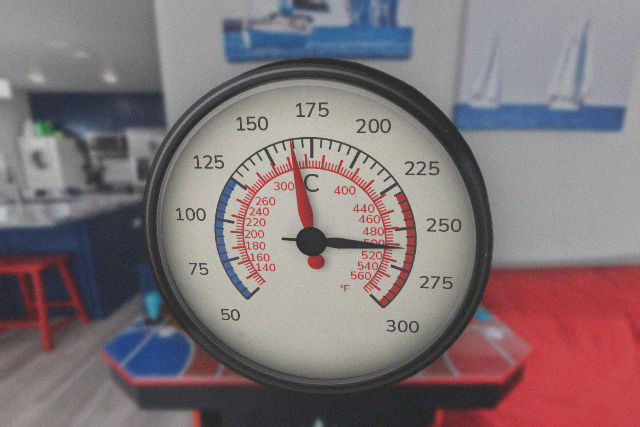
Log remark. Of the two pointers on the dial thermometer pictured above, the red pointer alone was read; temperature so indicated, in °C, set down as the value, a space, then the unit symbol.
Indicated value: 165 °C
